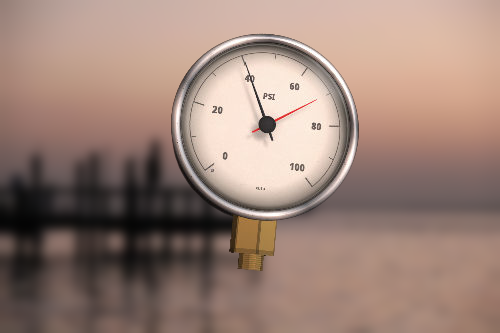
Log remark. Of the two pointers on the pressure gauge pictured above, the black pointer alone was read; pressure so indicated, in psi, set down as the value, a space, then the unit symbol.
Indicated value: 40 psi
